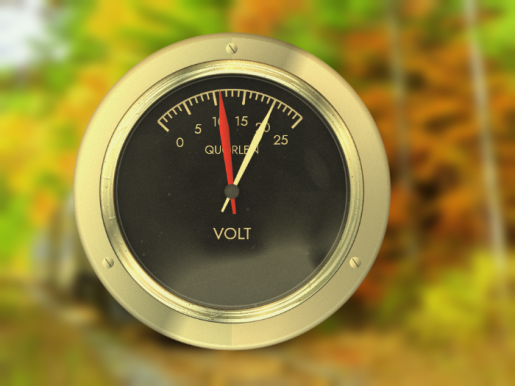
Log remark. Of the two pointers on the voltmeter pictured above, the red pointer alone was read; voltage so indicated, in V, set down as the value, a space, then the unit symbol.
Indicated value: 11 V
